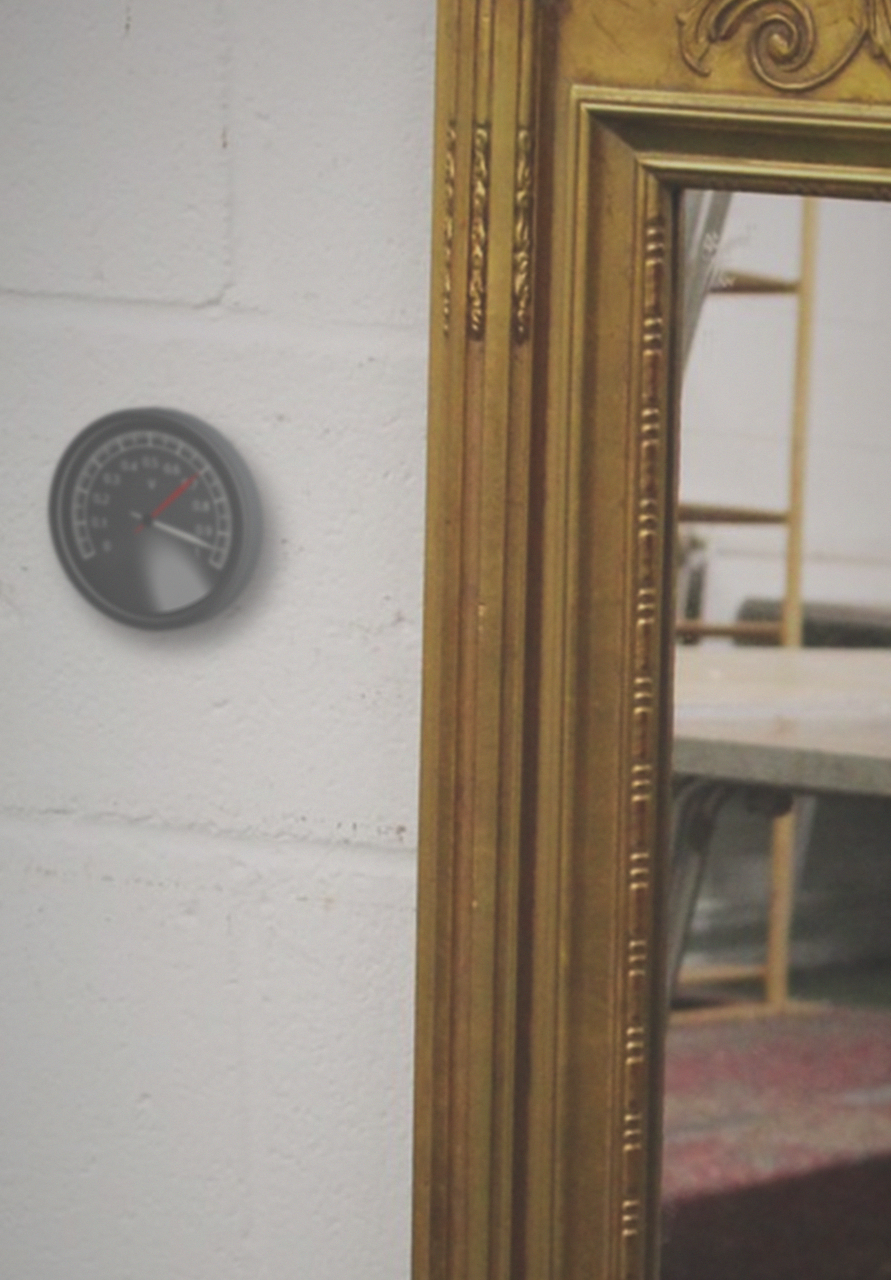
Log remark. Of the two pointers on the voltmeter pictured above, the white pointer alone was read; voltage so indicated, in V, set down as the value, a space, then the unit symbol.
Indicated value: 0.95 V
